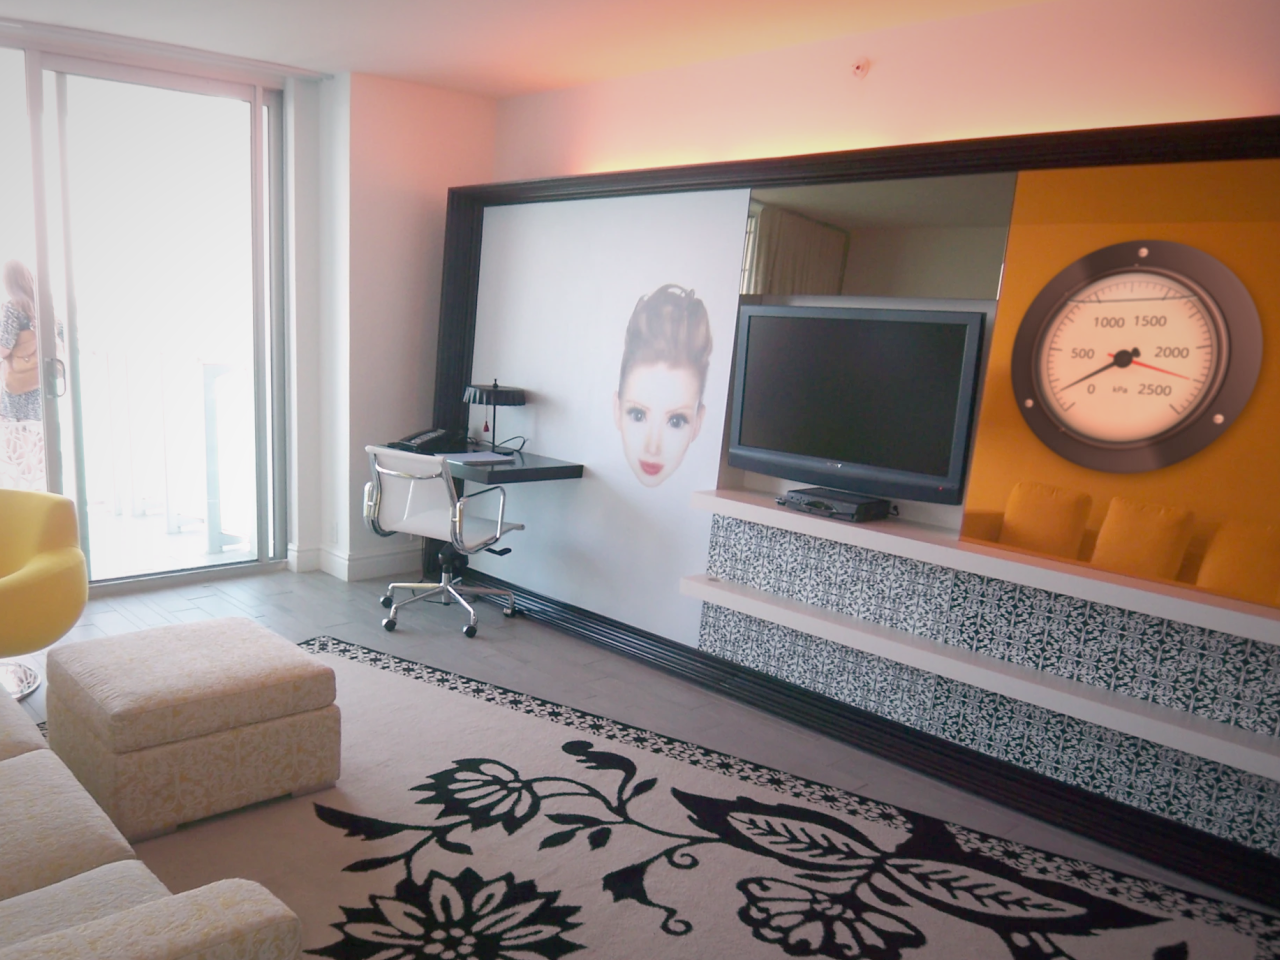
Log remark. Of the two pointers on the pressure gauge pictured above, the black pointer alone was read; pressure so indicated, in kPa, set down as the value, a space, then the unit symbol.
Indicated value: 150 kPa
